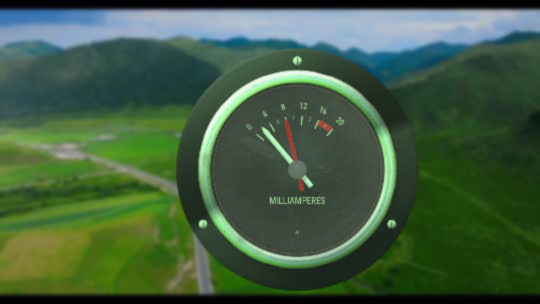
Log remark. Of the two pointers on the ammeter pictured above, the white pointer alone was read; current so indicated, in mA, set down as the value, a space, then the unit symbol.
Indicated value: 2 mA
